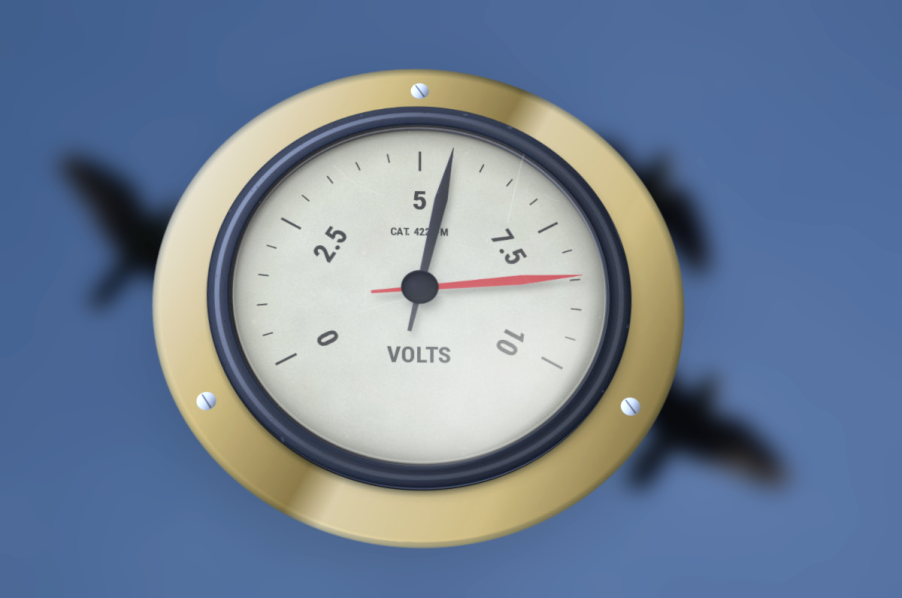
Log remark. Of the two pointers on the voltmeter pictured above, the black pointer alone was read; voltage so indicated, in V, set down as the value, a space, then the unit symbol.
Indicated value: 5.5 V
